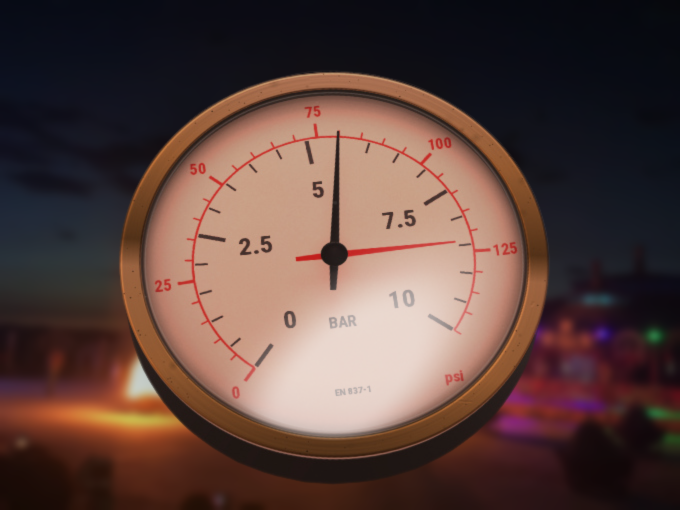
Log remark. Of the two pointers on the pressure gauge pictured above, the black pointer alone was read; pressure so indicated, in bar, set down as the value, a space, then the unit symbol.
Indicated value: 5.5 bar
